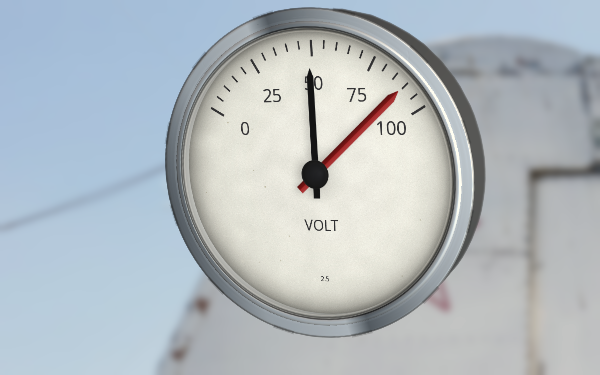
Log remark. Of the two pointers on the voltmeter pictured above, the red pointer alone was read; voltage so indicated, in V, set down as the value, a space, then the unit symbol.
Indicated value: 90 V
